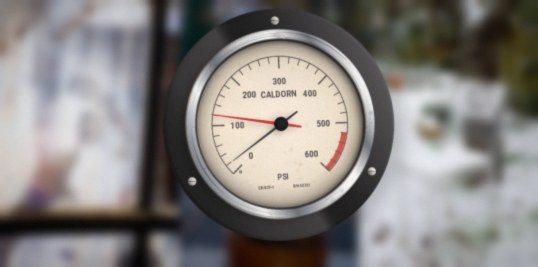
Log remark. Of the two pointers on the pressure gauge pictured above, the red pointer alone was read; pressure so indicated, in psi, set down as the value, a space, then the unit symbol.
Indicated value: 120 psi
